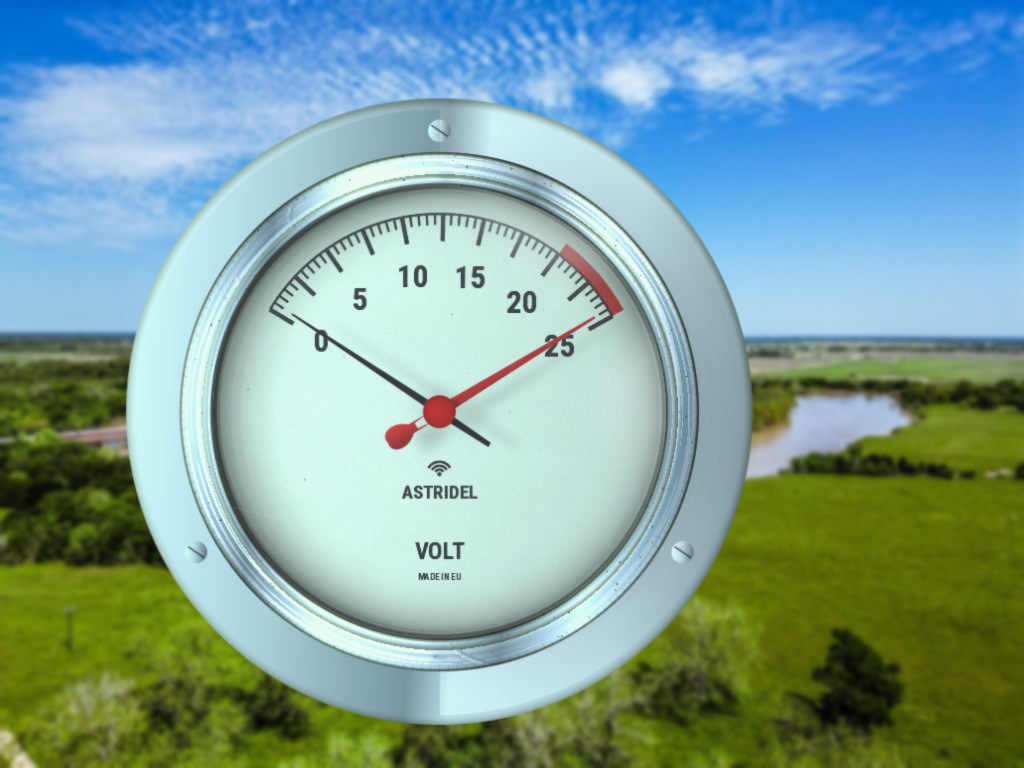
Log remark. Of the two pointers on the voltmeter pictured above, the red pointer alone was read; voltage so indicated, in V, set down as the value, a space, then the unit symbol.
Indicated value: 24.5 V
